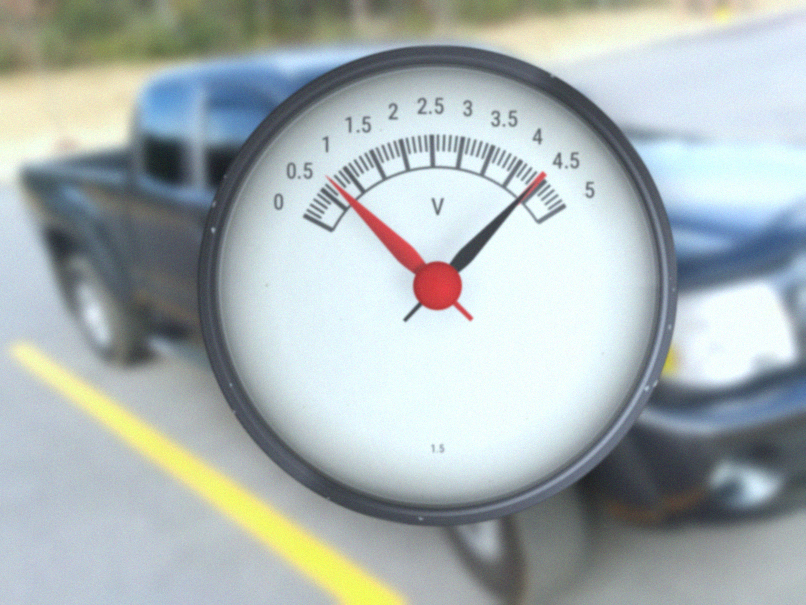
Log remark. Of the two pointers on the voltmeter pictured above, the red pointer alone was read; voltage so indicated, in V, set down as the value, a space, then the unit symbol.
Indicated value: 0.7 V
